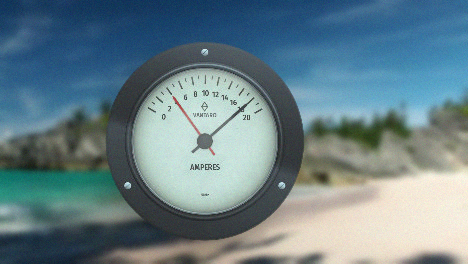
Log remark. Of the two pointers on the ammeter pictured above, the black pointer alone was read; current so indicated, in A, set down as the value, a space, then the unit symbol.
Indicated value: 18 A
